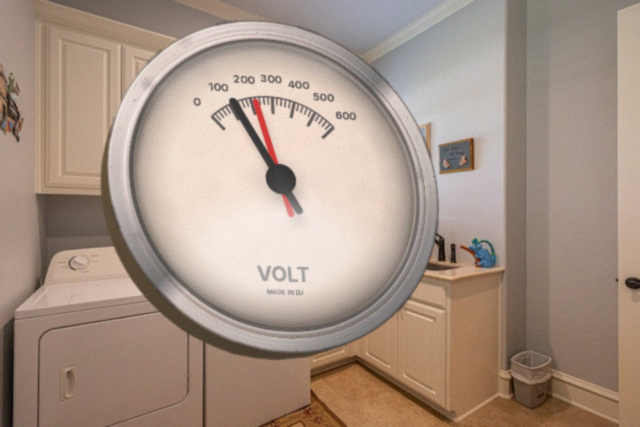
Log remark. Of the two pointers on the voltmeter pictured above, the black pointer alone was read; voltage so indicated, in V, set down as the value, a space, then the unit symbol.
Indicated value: 100 V
